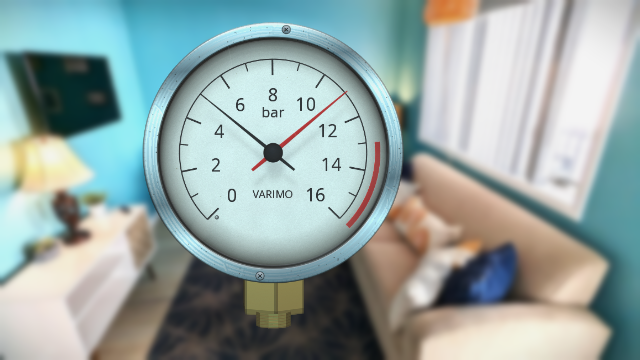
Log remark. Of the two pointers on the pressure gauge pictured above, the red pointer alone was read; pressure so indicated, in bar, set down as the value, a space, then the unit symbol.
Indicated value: 11 bar
